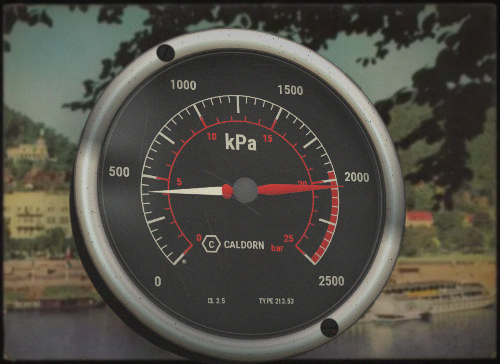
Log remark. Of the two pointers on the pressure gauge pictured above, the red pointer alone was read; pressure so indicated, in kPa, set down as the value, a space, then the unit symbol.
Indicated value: 2050 kPa
